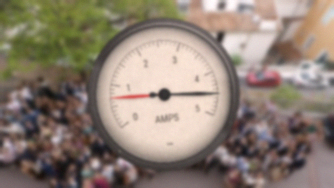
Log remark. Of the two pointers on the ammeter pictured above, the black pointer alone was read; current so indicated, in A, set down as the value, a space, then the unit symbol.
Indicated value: 4.5 A
